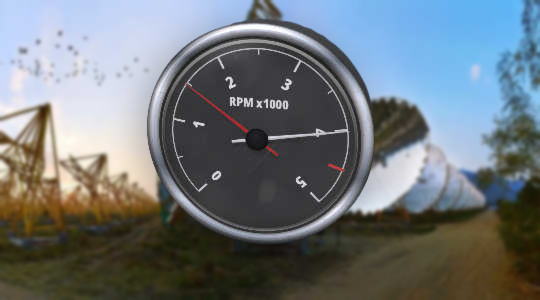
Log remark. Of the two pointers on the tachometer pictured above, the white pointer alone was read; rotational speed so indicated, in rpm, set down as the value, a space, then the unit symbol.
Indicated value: 4000 rpm
